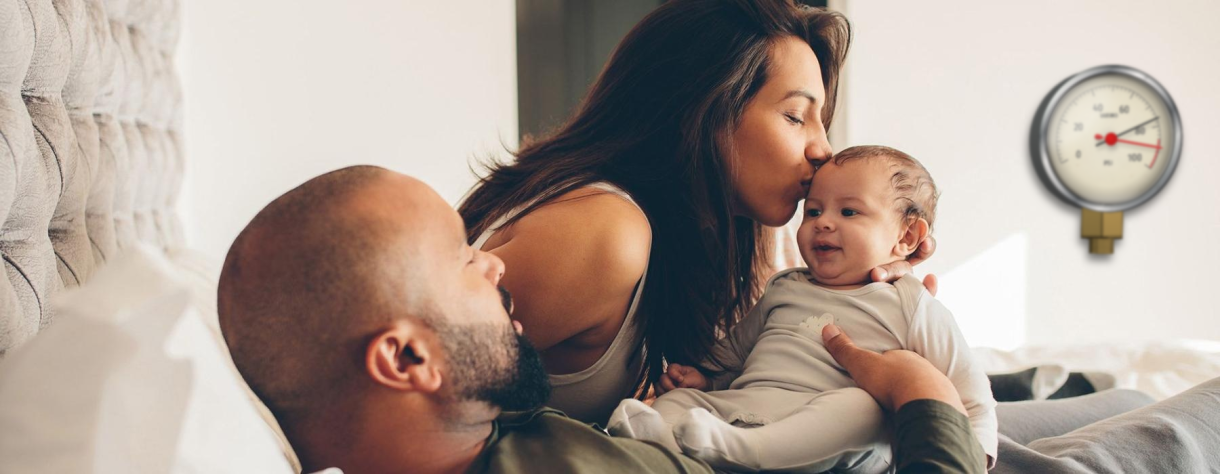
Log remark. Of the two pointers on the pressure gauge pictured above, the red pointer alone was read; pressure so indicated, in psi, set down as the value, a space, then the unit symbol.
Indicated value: 90 psi
